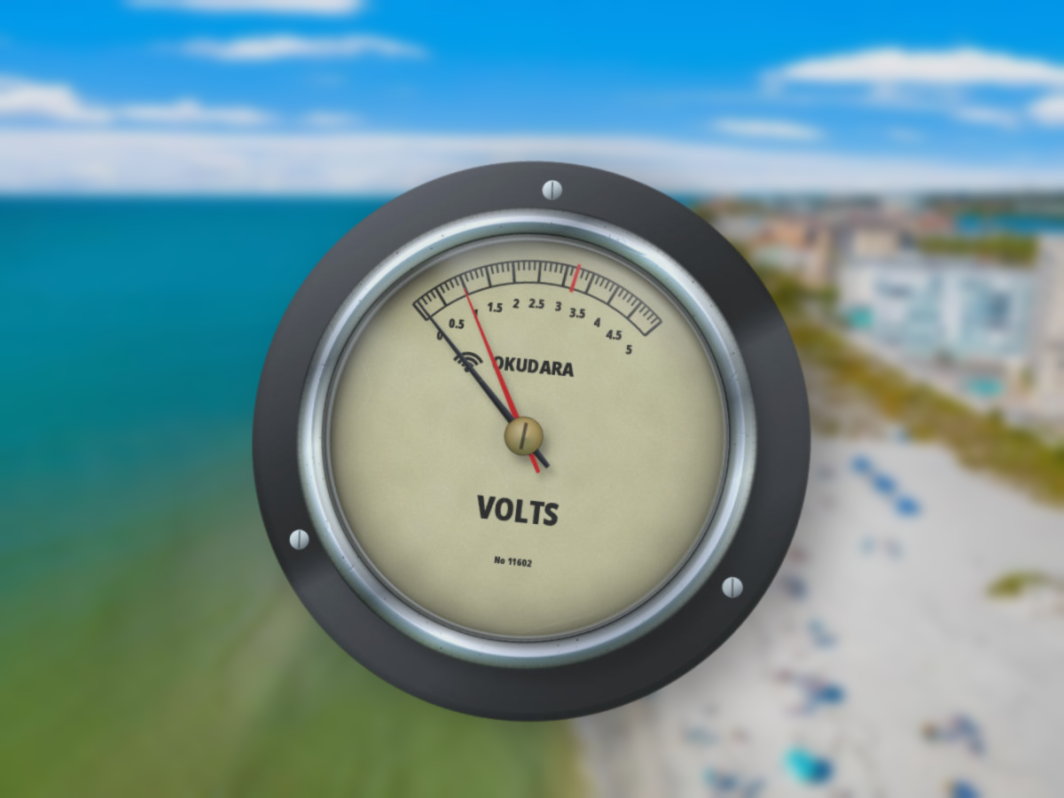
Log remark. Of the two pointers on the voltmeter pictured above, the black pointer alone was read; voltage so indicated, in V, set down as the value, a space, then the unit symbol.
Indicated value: 0.1 V
